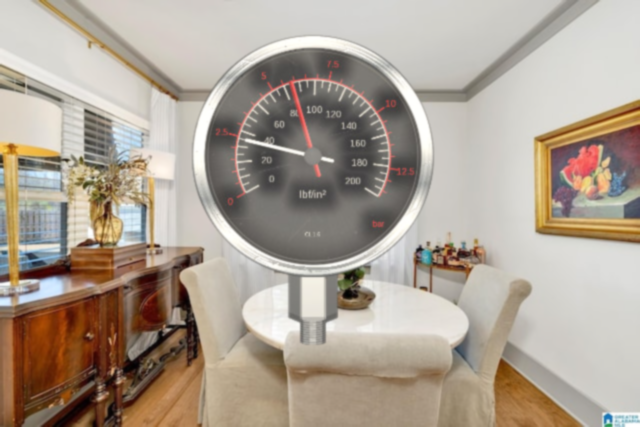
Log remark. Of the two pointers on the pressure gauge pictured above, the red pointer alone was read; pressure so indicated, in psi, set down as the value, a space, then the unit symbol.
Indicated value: 85 psi
